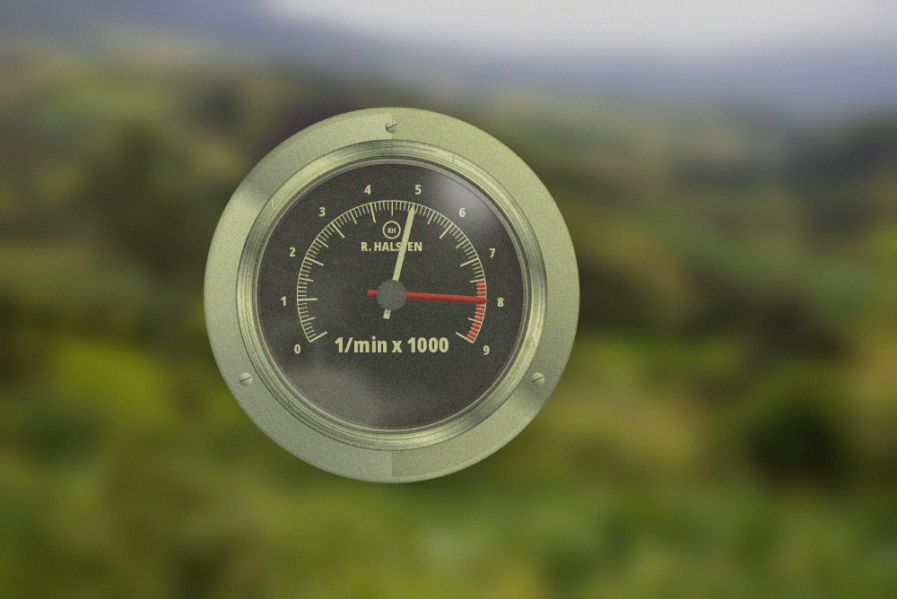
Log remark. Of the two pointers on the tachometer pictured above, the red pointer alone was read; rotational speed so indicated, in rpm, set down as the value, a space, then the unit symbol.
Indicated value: 8000 rpm
